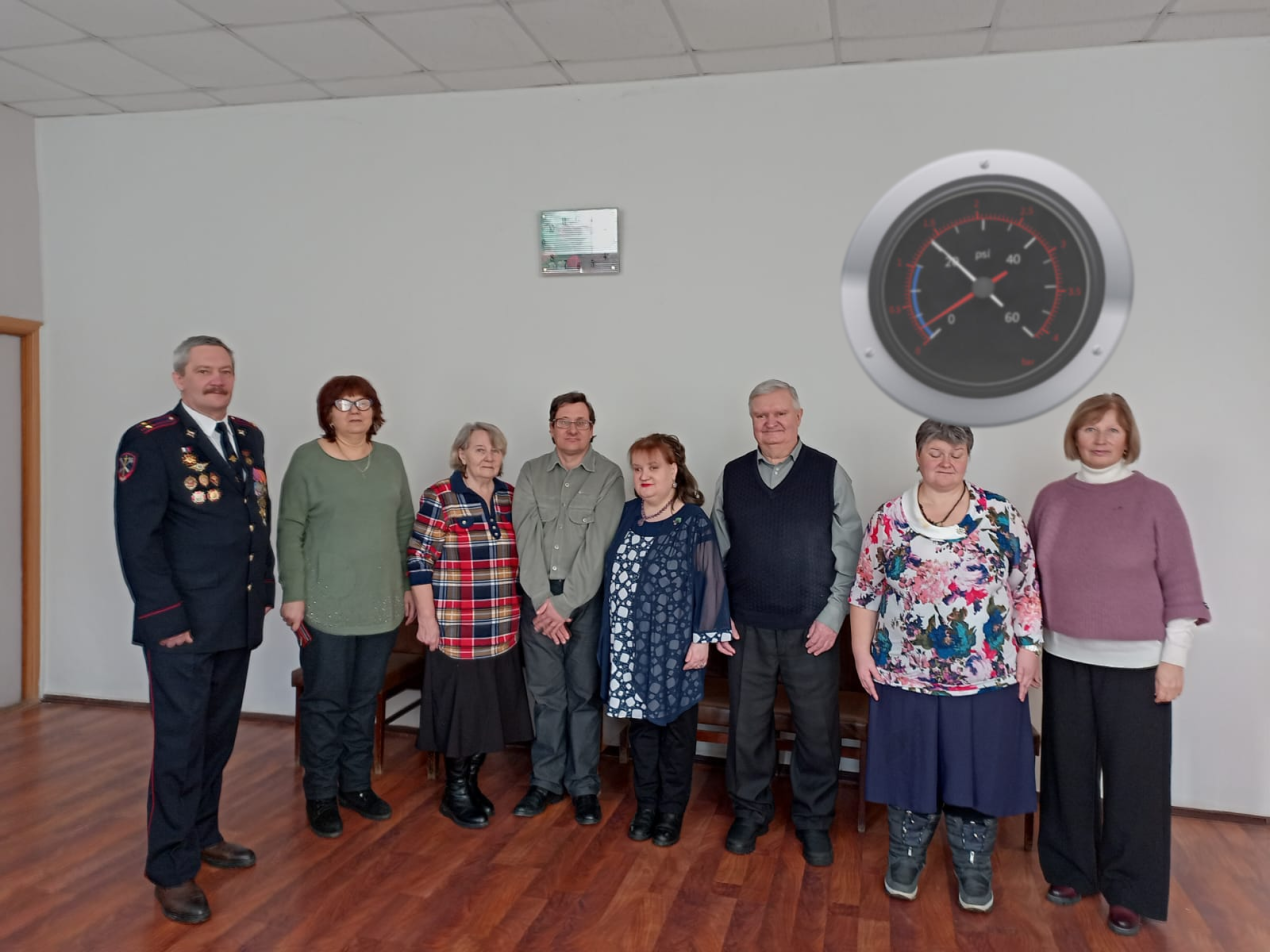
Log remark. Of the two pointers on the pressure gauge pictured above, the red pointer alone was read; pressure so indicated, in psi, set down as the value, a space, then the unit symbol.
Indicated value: 2.5 psi
